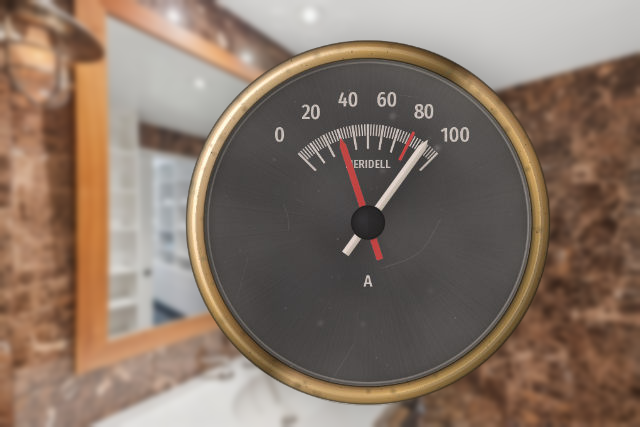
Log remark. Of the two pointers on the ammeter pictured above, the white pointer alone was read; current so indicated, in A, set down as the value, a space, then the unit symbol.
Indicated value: 90 A
